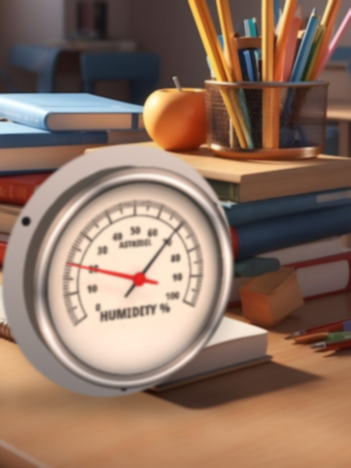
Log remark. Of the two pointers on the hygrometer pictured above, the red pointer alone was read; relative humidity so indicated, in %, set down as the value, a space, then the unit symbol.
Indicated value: 20 %
